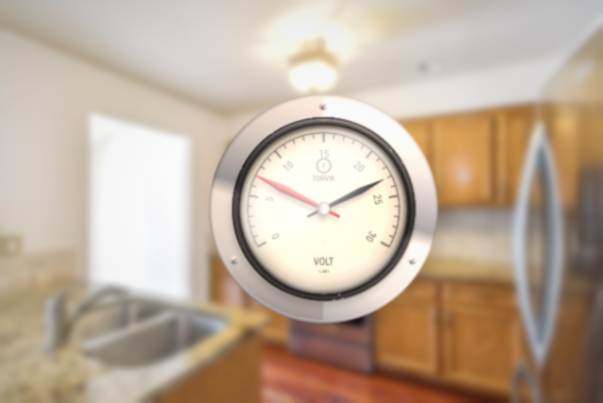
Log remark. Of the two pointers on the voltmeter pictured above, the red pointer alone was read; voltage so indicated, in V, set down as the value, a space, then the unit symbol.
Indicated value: 7 V
